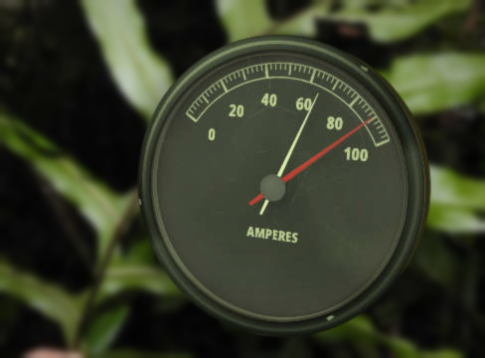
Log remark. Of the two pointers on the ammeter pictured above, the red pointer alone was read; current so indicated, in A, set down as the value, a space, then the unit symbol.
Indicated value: 90 A
